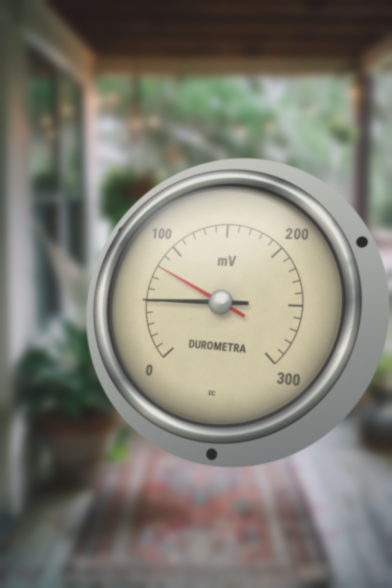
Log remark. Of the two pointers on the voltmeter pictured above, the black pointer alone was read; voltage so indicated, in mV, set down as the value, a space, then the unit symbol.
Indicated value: 50 mV
